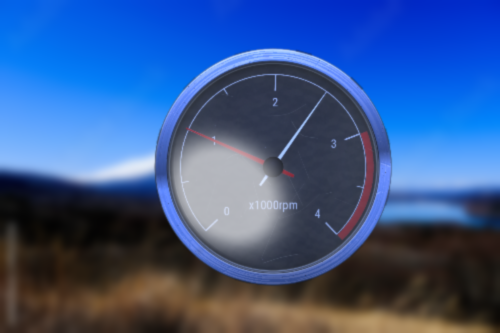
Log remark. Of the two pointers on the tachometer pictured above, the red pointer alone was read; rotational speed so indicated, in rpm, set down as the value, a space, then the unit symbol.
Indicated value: 1000 rpm
